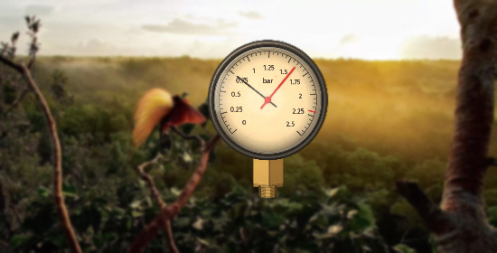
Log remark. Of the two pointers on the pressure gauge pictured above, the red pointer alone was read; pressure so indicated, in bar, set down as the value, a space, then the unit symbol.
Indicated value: 1.6 bar
